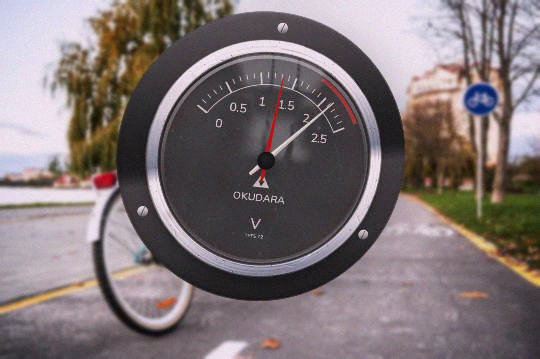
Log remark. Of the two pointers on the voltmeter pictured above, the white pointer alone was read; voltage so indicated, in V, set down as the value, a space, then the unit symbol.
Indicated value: 2.1 V
